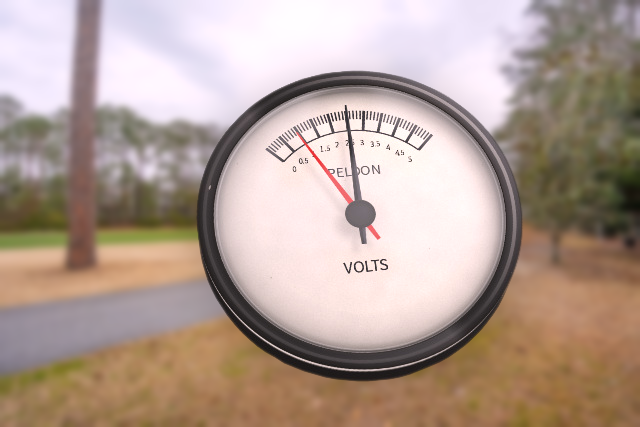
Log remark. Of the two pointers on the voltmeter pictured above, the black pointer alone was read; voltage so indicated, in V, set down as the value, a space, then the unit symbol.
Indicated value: 2.5 V
